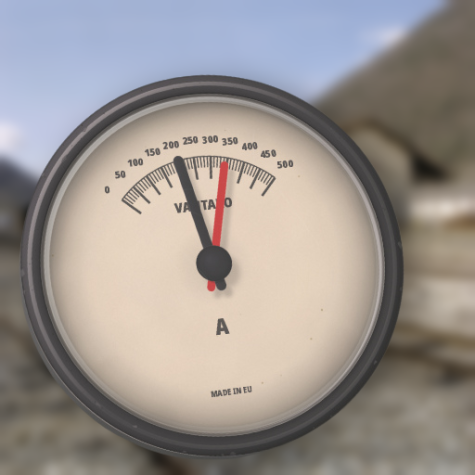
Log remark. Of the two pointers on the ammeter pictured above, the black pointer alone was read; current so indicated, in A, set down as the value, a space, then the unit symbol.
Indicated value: 200 A
